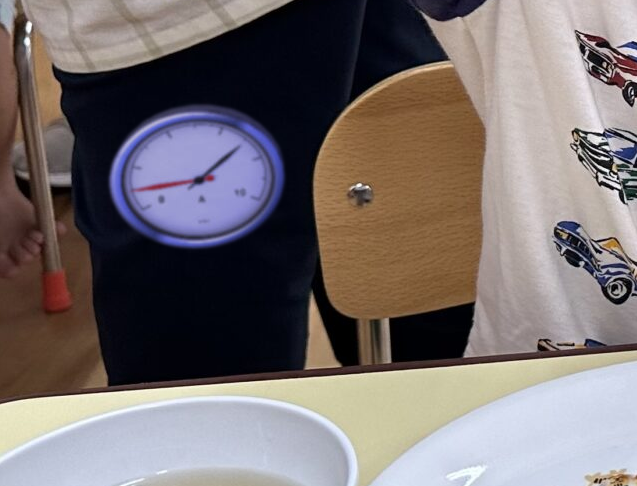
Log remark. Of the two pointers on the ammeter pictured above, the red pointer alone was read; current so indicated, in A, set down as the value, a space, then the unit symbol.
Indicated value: 1 A
